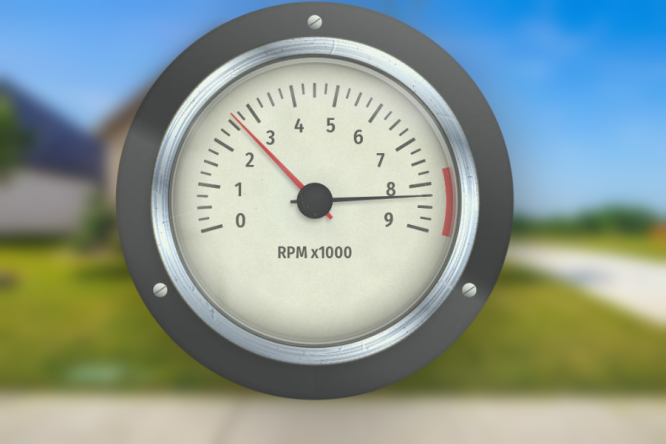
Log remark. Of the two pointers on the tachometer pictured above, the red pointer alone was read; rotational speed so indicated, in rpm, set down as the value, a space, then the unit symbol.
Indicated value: 2625 rpm
